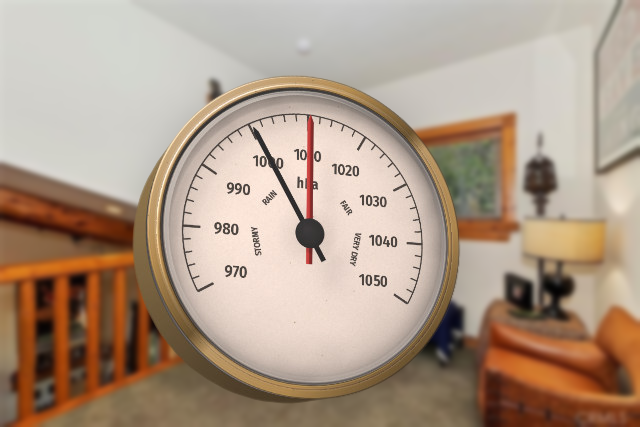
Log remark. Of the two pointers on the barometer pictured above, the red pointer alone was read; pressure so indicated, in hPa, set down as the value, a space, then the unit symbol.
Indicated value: 1010 hPa
